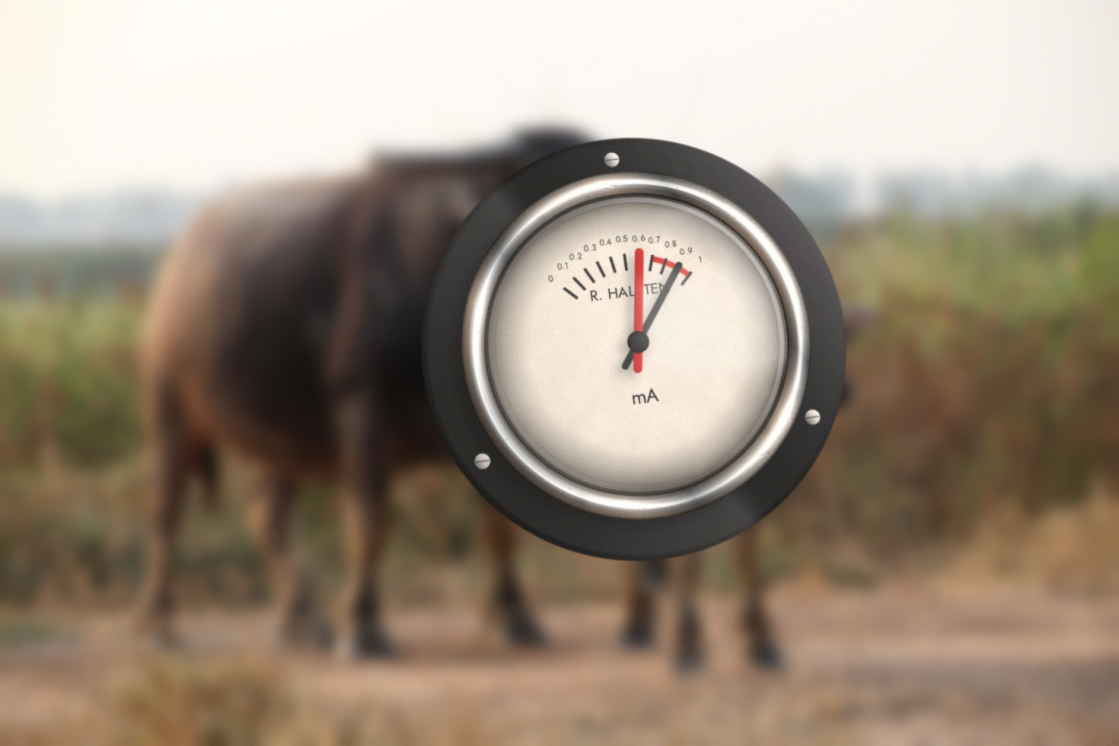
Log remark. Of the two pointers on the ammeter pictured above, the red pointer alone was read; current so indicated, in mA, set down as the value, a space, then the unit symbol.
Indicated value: 0.6 mA
